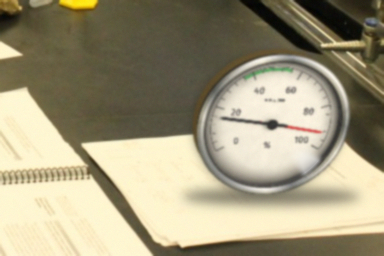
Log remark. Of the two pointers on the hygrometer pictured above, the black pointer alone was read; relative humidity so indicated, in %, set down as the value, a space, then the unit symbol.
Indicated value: 16 %
